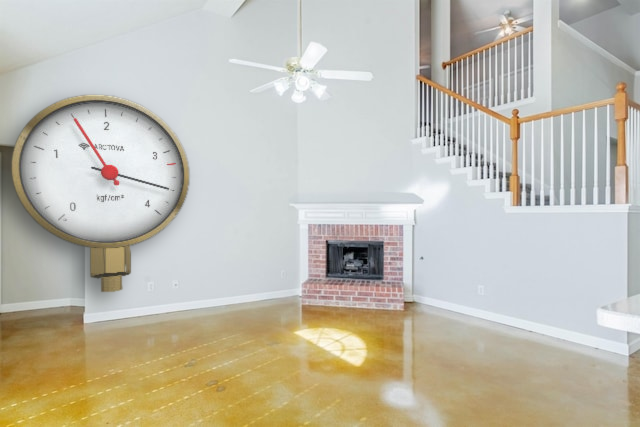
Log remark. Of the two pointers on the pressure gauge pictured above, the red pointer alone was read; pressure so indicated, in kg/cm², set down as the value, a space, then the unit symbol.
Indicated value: 1.6 kg/cm²
